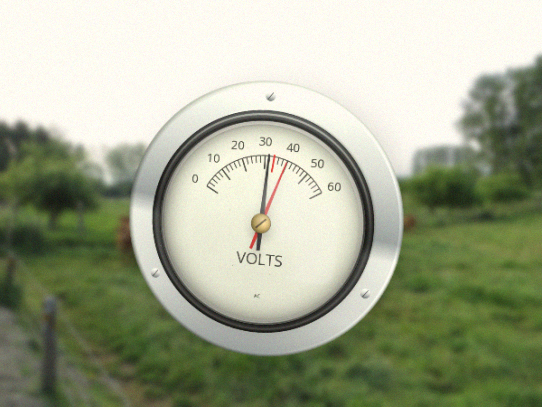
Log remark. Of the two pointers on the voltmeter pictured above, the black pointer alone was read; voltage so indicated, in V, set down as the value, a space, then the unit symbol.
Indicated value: 32 V
